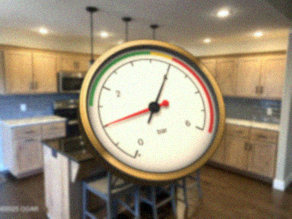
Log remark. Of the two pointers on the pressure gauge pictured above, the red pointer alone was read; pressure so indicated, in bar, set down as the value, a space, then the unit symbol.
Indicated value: 1 bar
